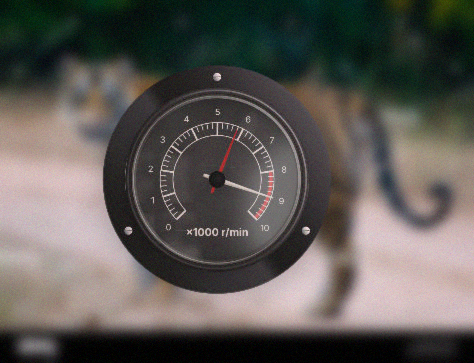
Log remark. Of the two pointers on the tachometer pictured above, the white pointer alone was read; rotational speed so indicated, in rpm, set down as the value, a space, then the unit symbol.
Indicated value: 9000 rpm
